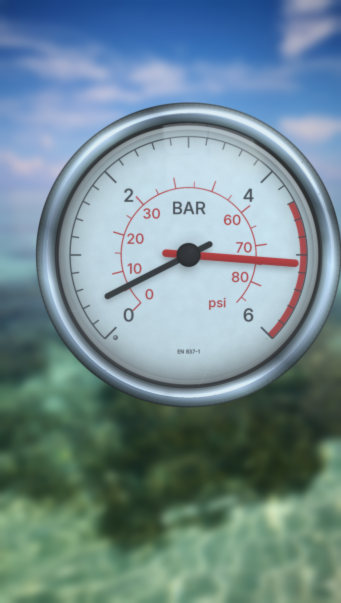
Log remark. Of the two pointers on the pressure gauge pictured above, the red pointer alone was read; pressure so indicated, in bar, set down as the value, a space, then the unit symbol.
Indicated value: 5.1 bar
